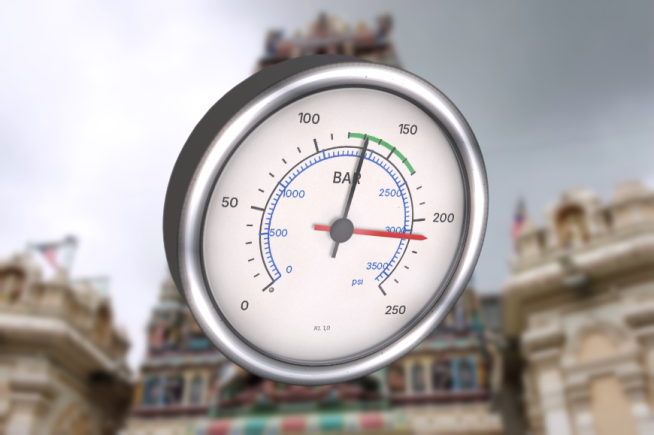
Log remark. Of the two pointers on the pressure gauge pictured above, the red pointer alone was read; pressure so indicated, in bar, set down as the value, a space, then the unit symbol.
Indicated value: 210 bar
